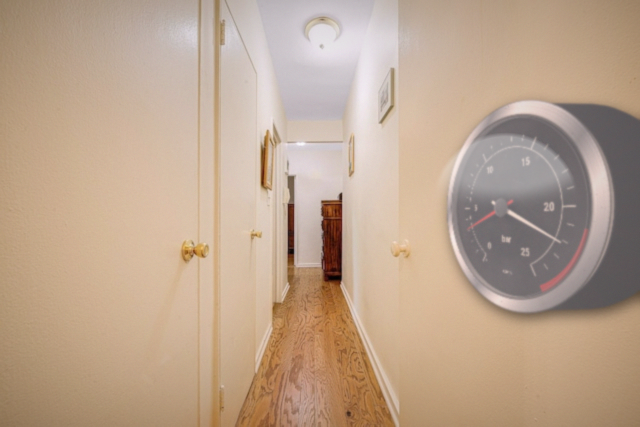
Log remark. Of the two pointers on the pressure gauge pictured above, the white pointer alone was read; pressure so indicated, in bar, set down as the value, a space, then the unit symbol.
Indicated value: 22 bar
